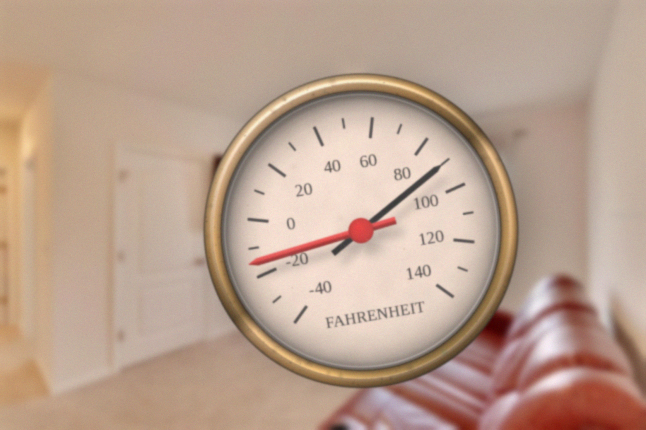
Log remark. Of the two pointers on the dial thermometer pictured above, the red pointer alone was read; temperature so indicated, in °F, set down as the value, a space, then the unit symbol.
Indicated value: -15 °F
